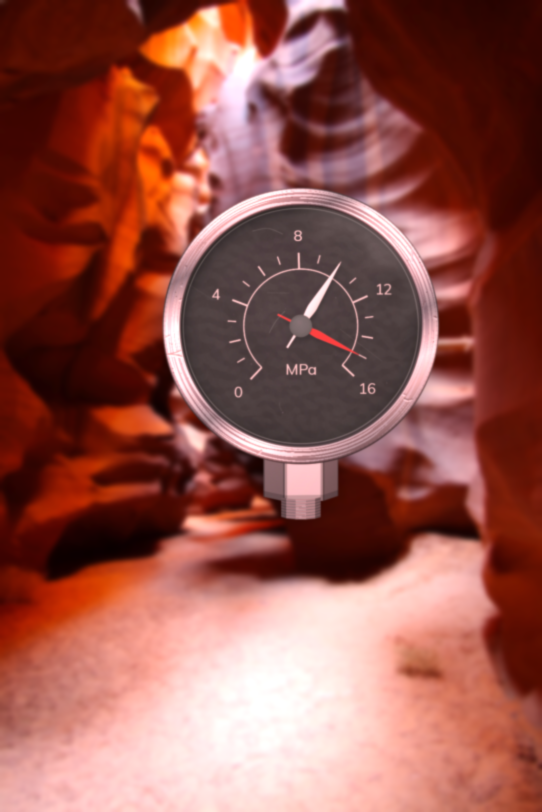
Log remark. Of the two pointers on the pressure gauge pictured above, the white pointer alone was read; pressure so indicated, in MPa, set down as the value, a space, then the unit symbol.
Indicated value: 10 MPa
